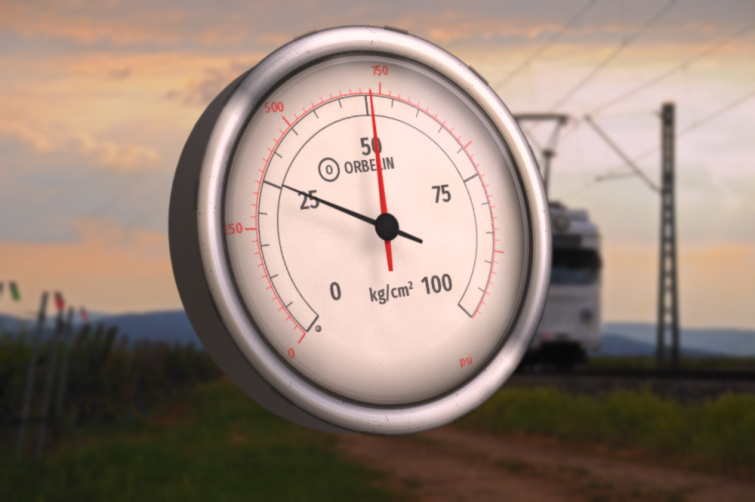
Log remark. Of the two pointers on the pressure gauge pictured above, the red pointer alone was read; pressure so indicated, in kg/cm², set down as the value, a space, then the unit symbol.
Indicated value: 50 kg/cm²
